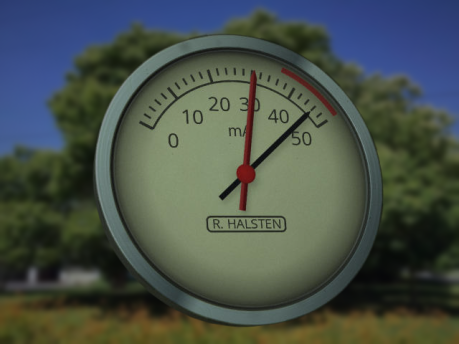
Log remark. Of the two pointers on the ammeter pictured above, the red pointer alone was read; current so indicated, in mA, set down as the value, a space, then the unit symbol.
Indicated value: 30 mA
